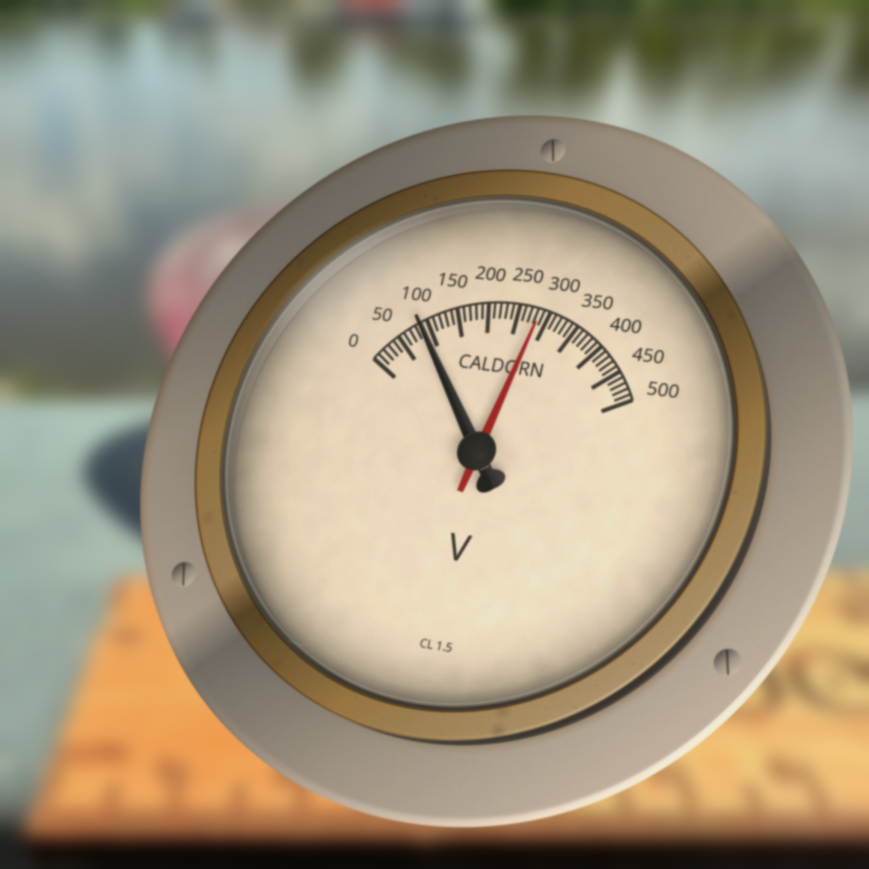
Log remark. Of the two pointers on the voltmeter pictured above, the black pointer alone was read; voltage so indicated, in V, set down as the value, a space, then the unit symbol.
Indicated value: 90 V
